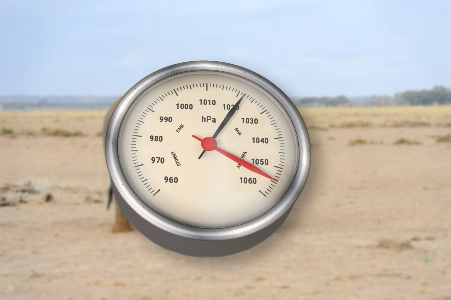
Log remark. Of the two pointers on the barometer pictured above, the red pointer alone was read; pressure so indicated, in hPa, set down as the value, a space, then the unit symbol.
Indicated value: 1055 hPa
